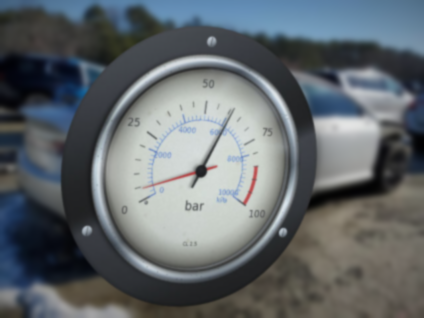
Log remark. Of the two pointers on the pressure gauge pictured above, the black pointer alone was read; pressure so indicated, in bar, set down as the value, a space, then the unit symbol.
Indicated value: 60 bar
